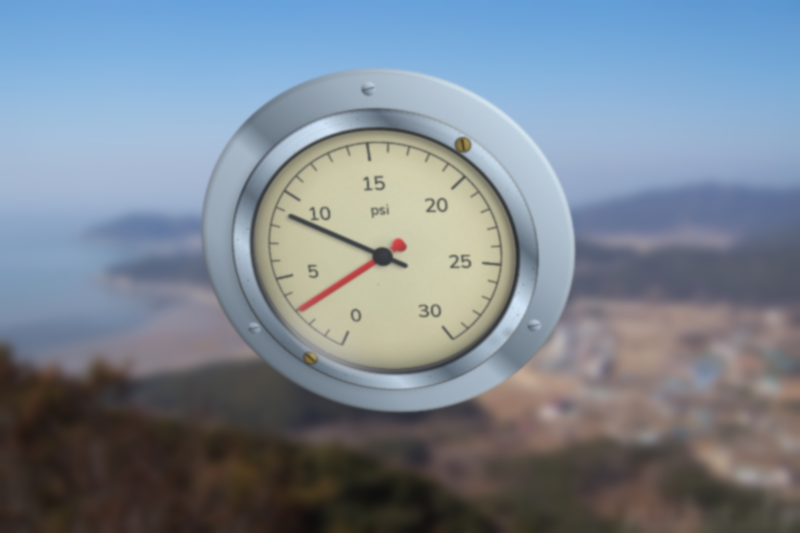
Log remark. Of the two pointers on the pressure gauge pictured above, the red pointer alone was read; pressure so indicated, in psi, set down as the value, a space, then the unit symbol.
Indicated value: 3 psi
